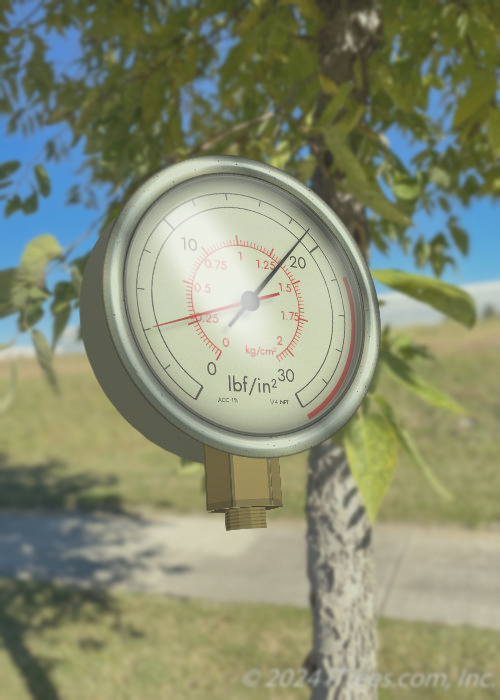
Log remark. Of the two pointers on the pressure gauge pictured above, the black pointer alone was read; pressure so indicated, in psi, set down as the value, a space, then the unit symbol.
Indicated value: 19 psi
